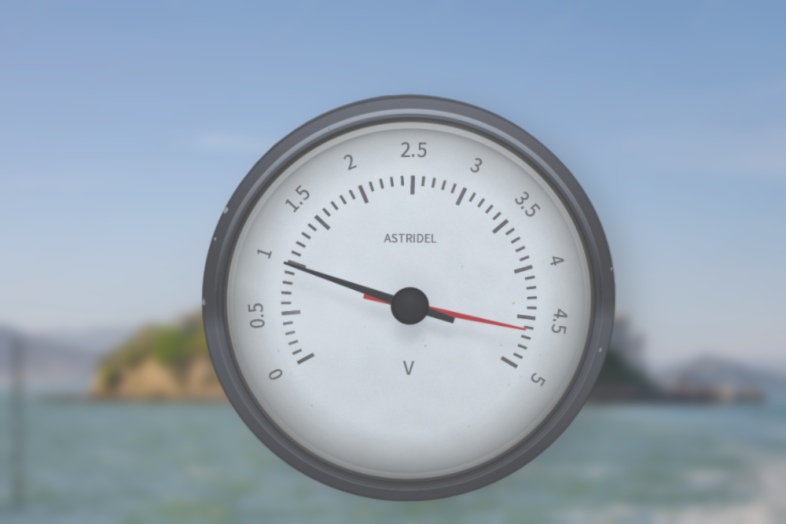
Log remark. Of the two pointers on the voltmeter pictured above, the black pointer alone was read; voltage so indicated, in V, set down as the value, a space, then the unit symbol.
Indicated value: 1 V
